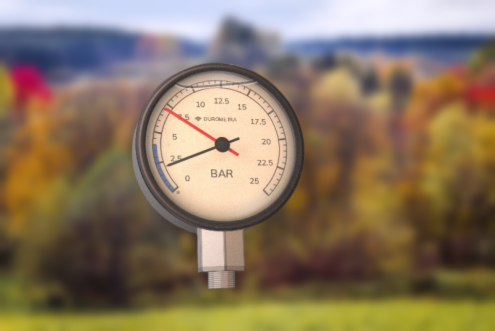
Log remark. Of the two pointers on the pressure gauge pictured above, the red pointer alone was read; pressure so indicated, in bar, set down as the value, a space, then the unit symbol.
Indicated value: 7 bar
